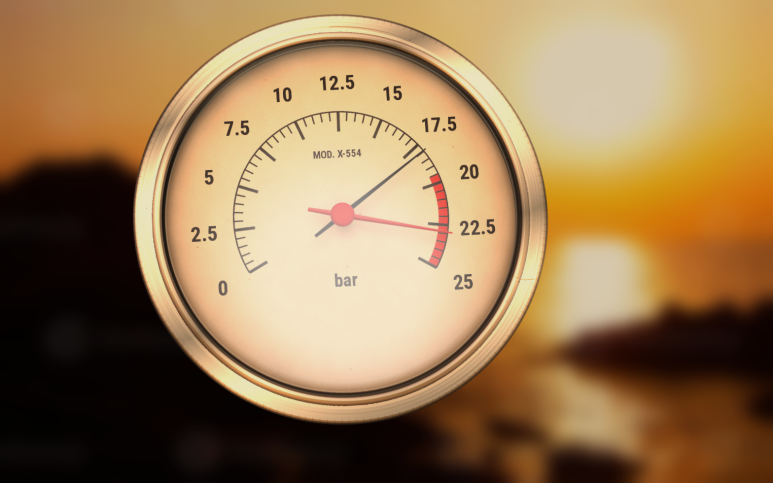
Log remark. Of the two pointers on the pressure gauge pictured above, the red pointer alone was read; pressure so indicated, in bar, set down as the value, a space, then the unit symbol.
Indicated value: 23 bar
